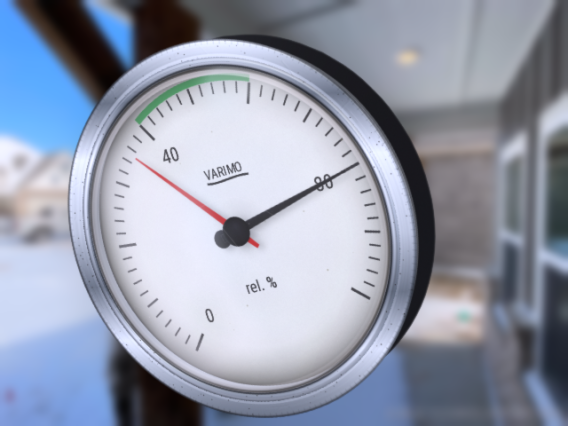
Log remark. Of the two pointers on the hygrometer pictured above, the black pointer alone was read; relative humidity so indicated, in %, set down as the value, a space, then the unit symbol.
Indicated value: 80 %
